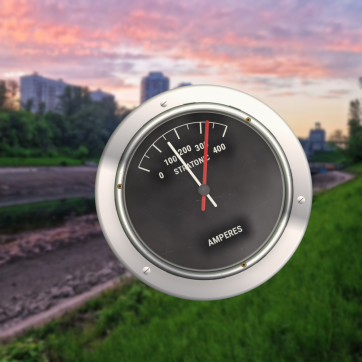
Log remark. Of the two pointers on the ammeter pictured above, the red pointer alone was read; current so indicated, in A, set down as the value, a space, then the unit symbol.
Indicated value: 325 A
